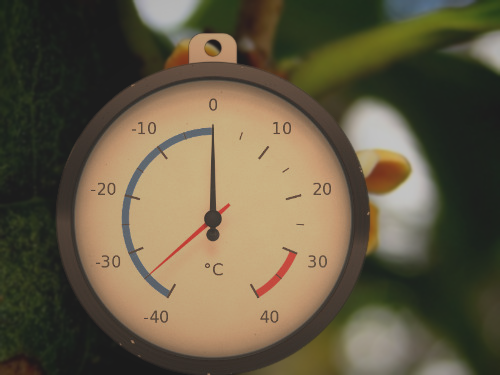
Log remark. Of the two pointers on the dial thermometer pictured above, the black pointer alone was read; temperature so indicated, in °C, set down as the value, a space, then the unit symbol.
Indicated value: 0 °C
